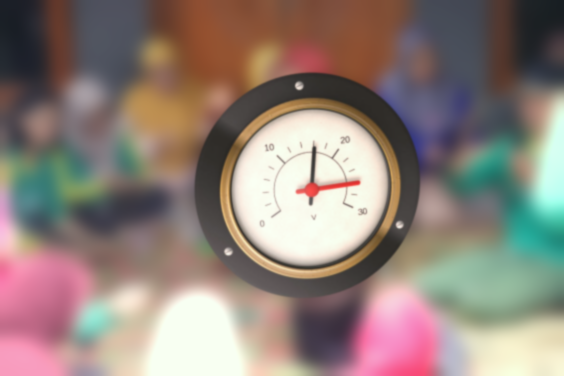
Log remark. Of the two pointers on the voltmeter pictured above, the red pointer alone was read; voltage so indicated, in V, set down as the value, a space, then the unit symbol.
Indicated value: 26 V
